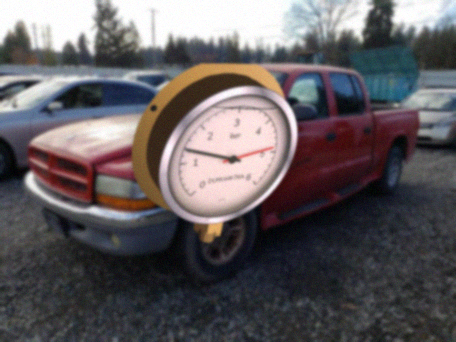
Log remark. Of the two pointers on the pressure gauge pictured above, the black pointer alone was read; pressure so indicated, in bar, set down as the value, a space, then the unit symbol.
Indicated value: 1.4 bar
